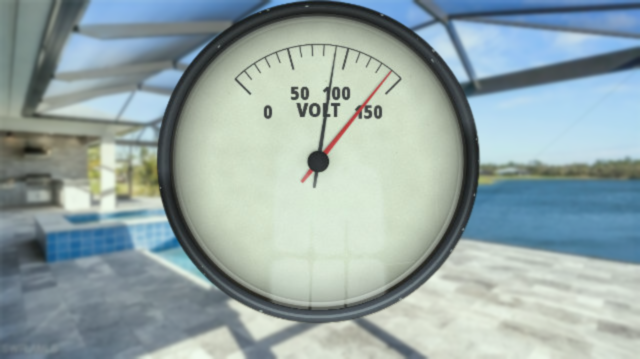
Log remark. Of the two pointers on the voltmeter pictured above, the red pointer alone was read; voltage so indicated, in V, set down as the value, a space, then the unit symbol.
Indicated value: 140 V
